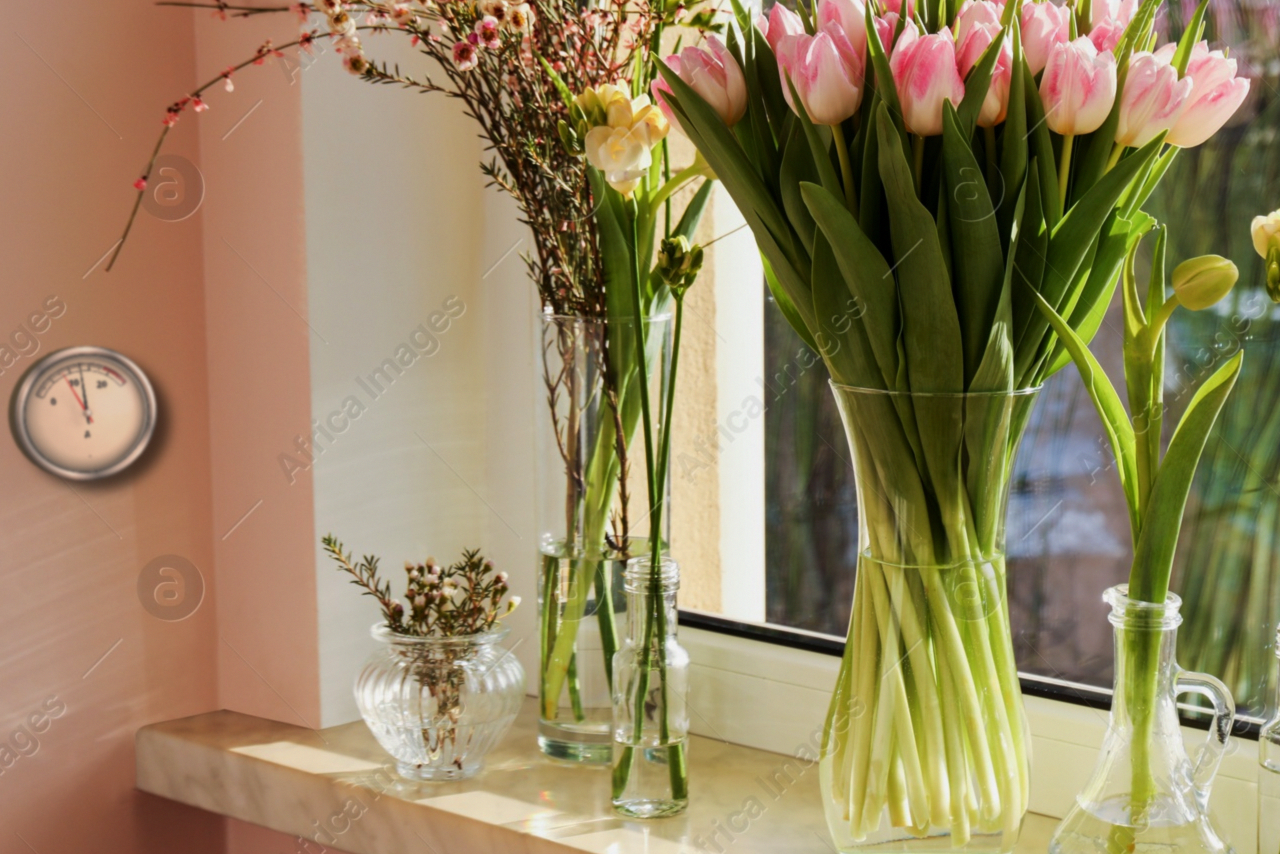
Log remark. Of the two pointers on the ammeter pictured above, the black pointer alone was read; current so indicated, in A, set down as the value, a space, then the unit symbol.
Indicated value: 12.5 A
